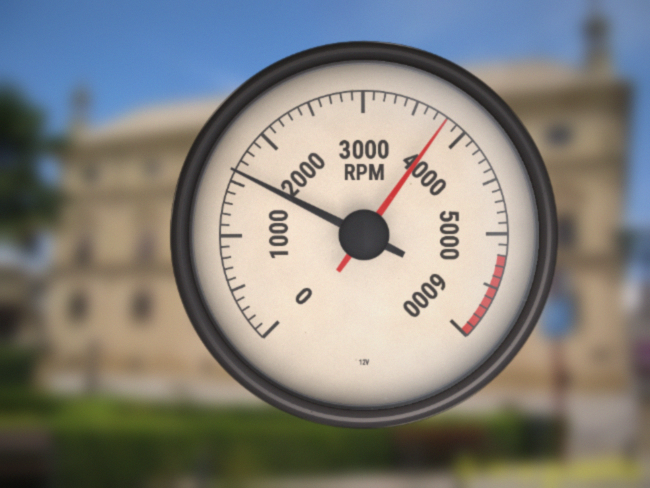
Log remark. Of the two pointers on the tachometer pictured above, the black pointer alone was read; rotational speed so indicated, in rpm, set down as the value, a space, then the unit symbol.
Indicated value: 1600 rpm
